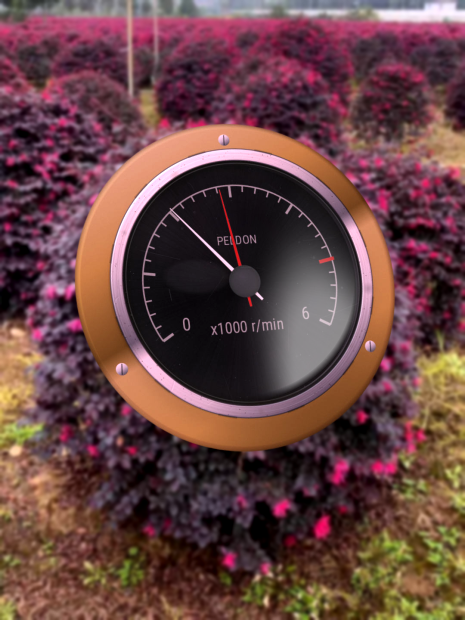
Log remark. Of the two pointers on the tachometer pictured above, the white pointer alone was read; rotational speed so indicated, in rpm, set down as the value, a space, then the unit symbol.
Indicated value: 2000 rpm
